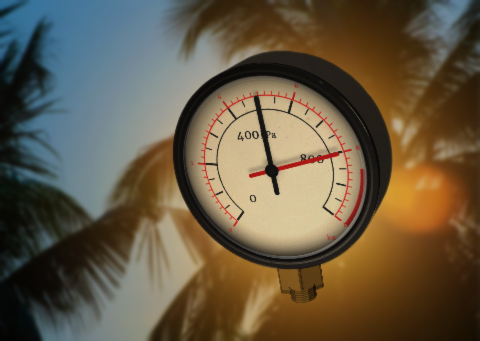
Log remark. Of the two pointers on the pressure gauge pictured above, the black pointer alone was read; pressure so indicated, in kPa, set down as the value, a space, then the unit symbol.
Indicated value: 500 kPa
